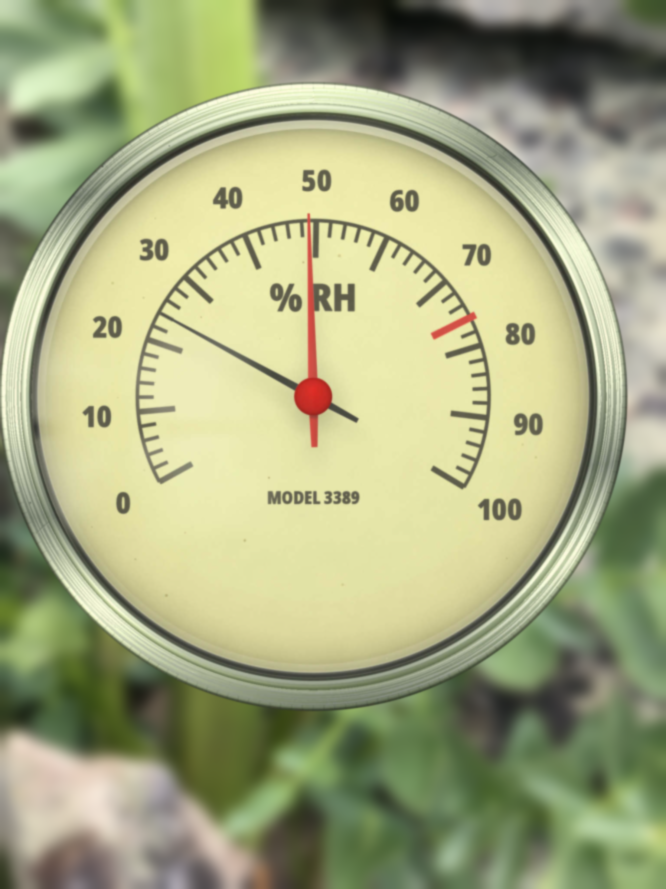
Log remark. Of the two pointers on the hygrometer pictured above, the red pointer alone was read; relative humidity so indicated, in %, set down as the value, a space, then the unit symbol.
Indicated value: 49 %
